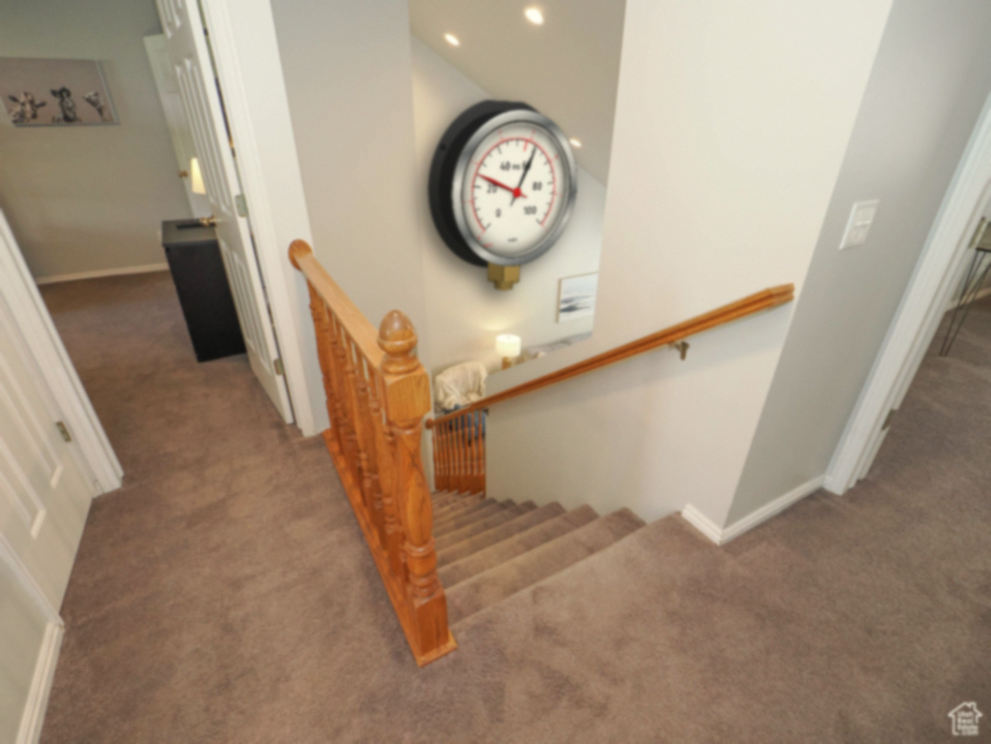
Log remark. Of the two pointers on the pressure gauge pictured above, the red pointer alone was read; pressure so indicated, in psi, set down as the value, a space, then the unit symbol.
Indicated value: 25 psi
